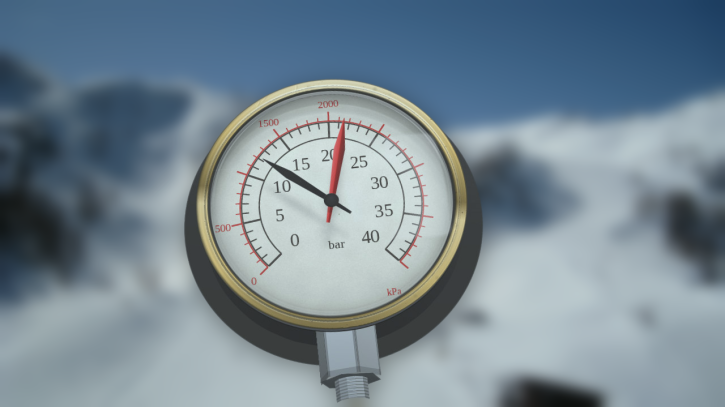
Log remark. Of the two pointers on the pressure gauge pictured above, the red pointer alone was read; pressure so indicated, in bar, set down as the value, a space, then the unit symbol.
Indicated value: 21.5 bar
